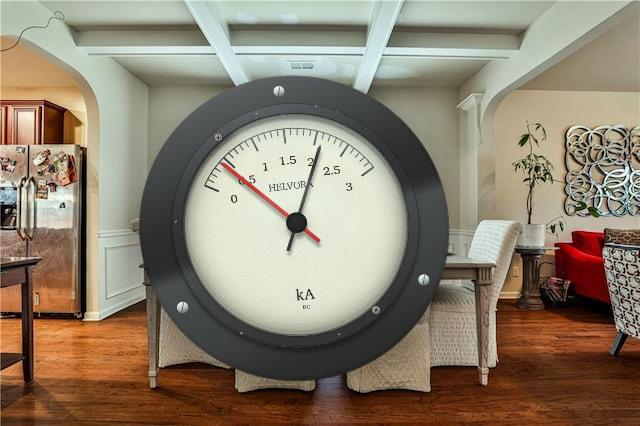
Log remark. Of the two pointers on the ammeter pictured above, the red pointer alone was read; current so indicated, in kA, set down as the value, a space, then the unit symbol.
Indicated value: 0.4 kA
